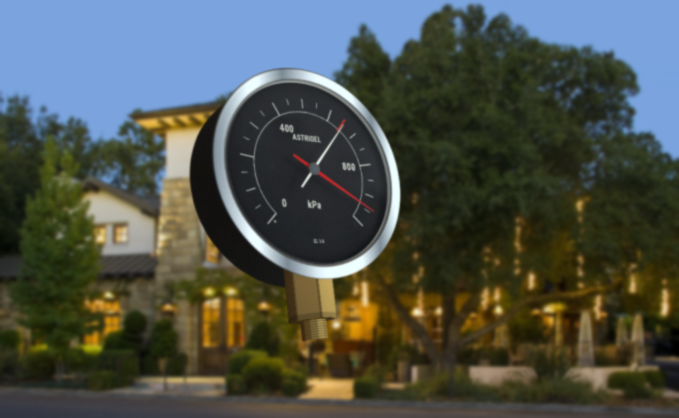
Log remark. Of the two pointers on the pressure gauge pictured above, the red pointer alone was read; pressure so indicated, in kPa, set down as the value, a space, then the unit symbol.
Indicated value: 950 kPa
